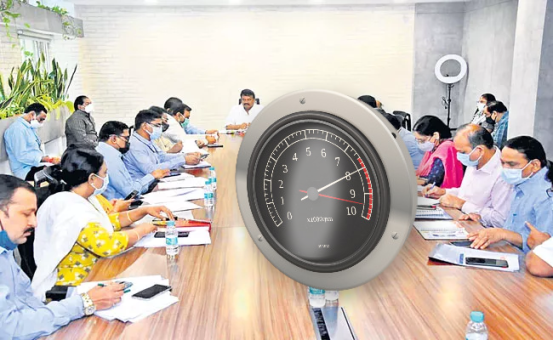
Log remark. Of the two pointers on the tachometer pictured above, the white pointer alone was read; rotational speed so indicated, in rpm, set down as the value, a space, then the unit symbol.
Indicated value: 8000 rpm
